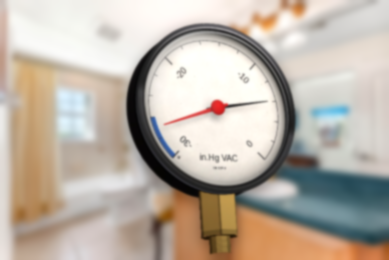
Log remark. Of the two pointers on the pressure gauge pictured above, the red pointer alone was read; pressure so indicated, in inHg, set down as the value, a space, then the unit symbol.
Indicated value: -27 inHg
